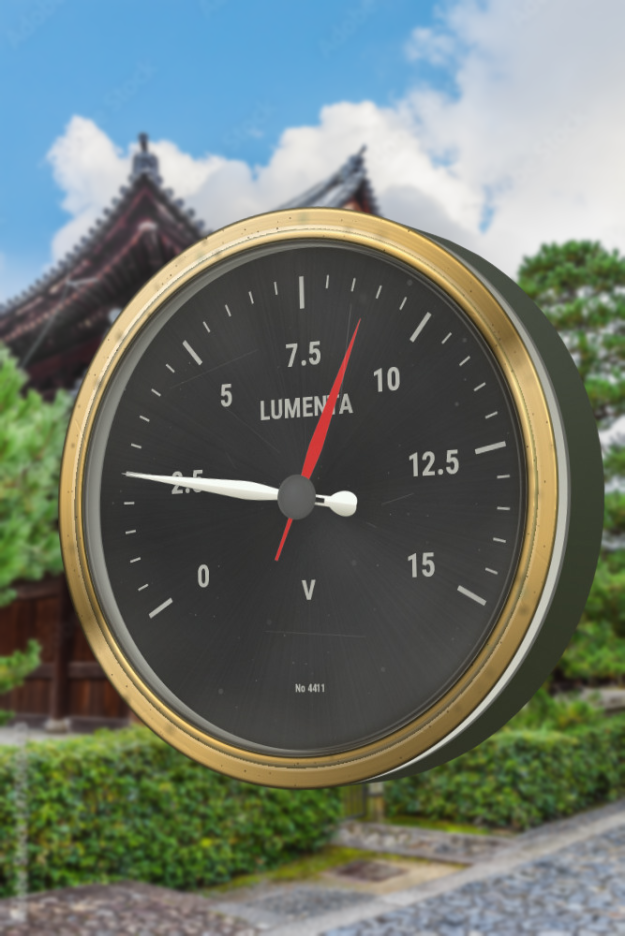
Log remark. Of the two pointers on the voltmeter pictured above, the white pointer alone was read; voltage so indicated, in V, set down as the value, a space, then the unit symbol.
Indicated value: 2.5 V
